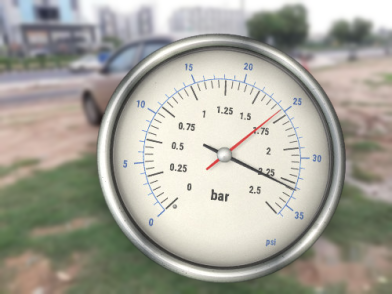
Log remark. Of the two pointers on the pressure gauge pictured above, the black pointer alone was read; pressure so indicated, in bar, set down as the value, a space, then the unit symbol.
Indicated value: 2.3 bar
